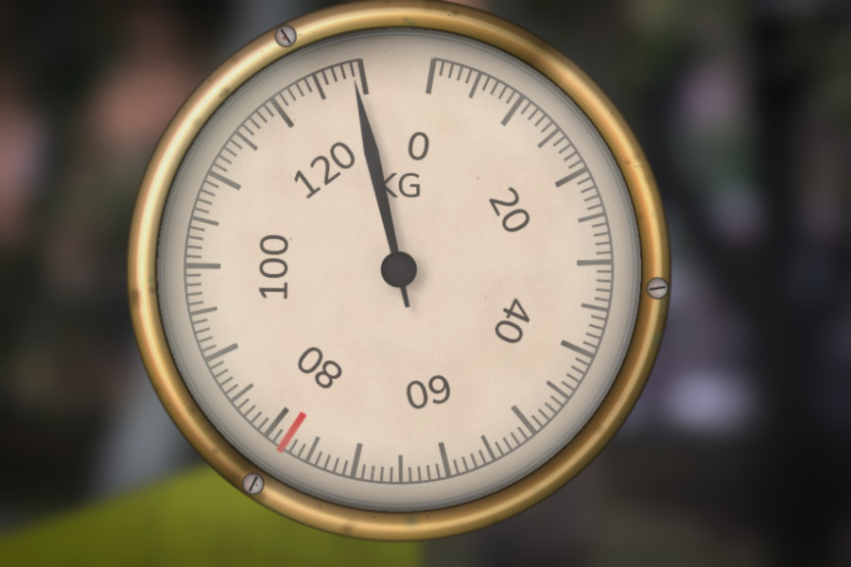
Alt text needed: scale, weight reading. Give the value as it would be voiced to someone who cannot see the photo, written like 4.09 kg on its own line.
129 kg
